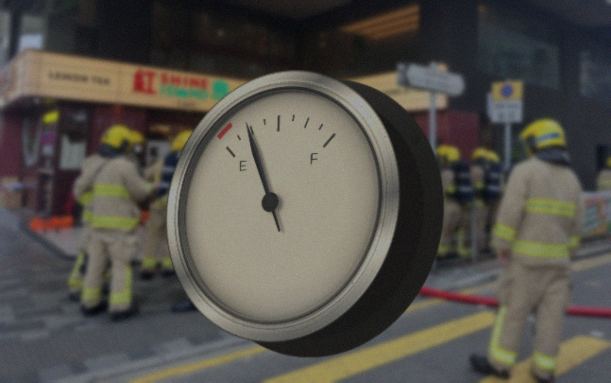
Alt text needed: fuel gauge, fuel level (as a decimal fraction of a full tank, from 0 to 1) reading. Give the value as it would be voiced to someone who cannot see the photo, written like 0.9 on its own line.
0.25
